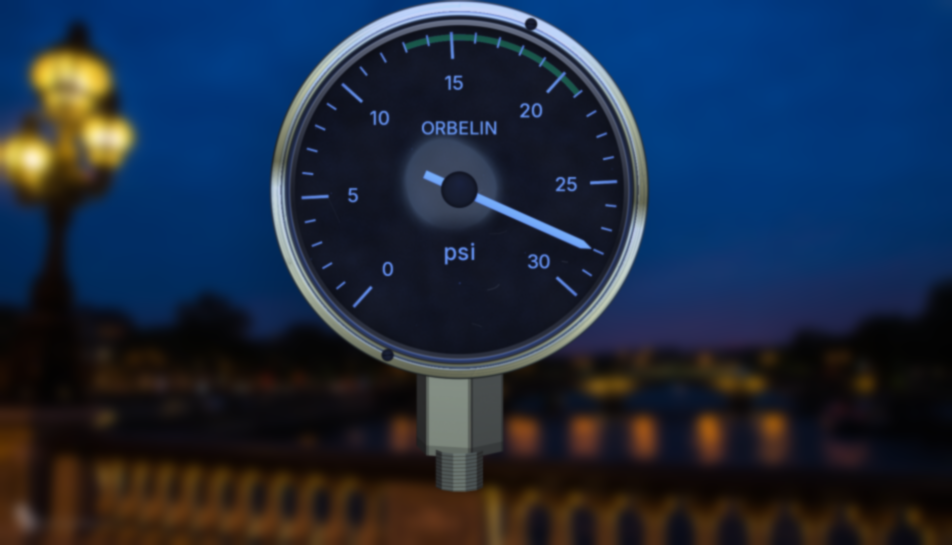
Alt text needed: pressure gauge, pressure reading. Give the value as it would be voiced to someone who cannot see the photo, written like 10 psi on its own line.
28 psi
